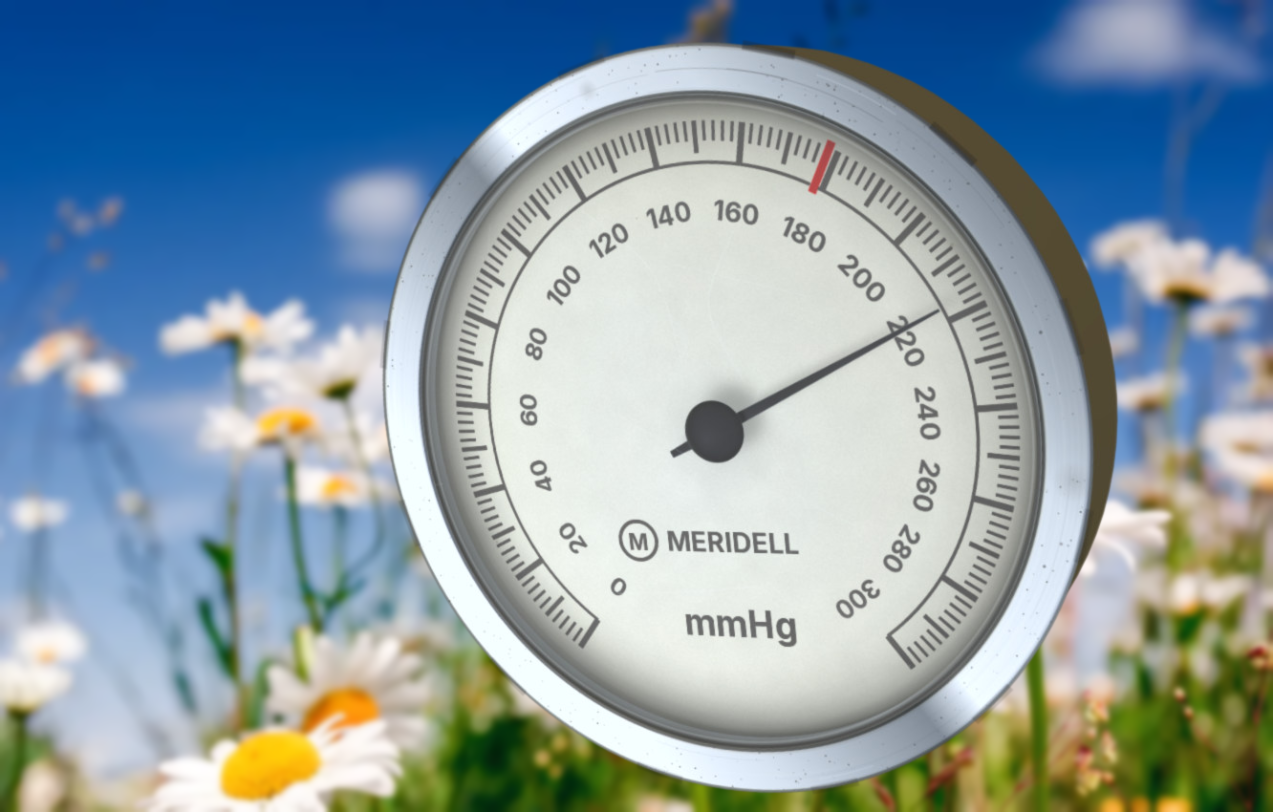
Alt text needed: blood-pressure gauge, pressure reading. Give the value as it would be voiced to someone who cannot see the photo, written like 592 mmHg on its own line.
217 mmHg
